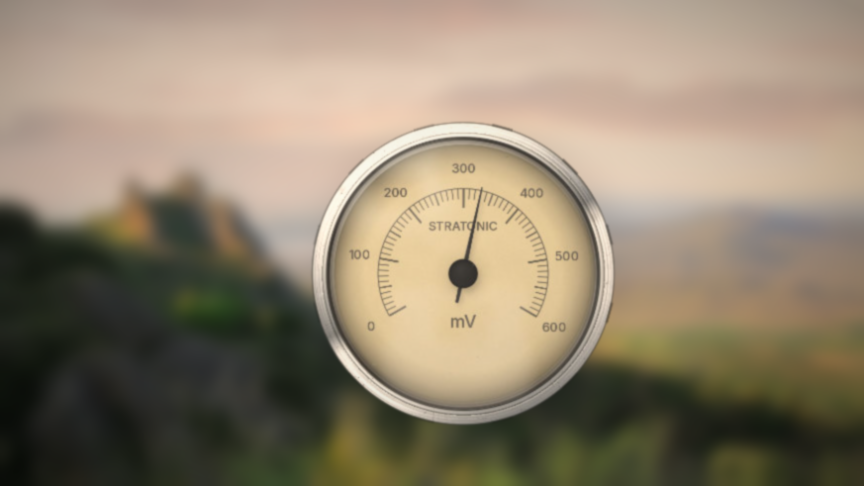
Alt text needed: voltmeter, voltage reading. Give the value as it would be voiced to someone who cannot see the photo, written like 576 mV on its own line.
330 mV
